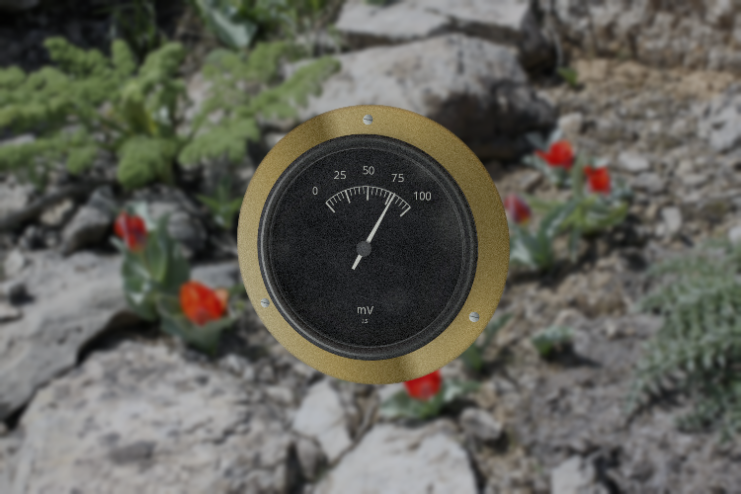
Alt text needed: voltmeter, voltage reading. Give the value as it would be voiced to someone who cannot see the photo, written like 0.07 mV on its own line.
80 mV
